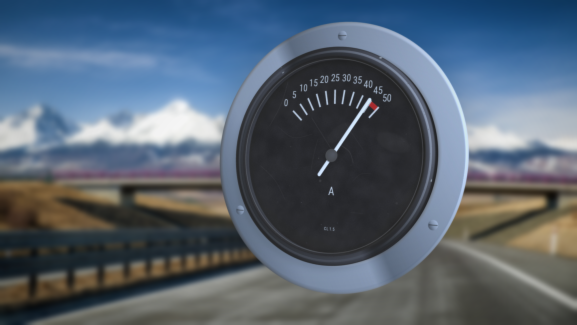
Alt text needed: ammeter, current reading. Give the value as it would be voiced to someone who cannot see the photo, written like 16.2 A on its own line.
45 A
